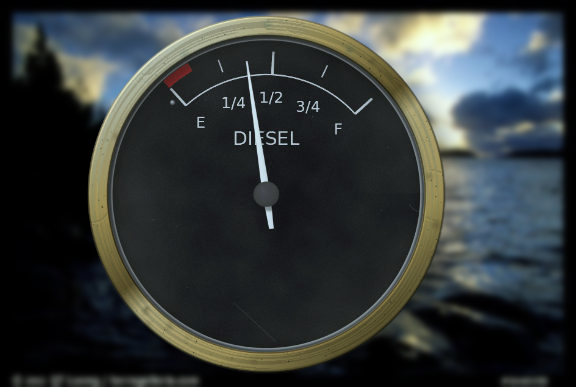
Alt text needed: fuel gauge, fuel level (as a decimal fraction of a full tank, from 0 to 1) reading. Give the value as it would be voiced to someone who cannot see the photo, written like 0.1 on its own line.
0.375
